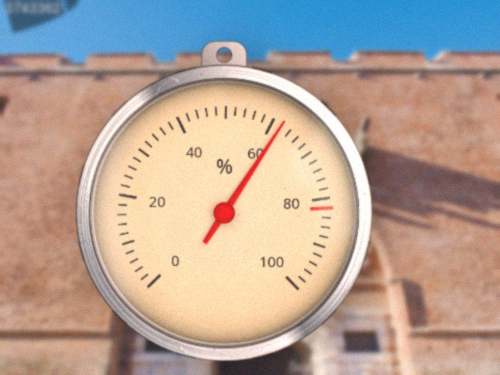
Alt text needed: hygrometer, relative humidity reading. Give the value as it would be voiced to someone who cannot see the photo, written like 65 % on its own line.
62 %
